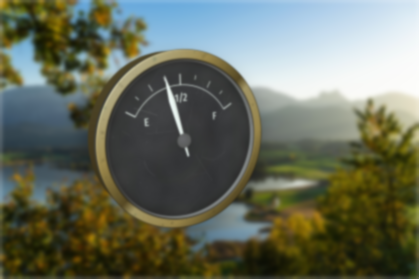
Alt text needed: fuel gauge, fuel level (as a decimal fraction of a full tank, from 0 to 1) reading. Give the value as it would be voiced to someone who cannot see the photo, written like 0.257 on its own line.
0.375
